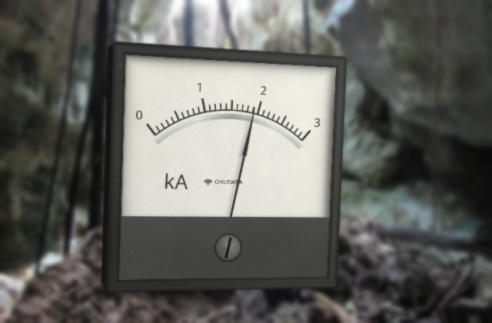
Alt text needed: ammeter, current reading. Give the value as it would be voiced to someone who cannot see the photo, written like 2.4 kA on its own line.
1.9 kA
